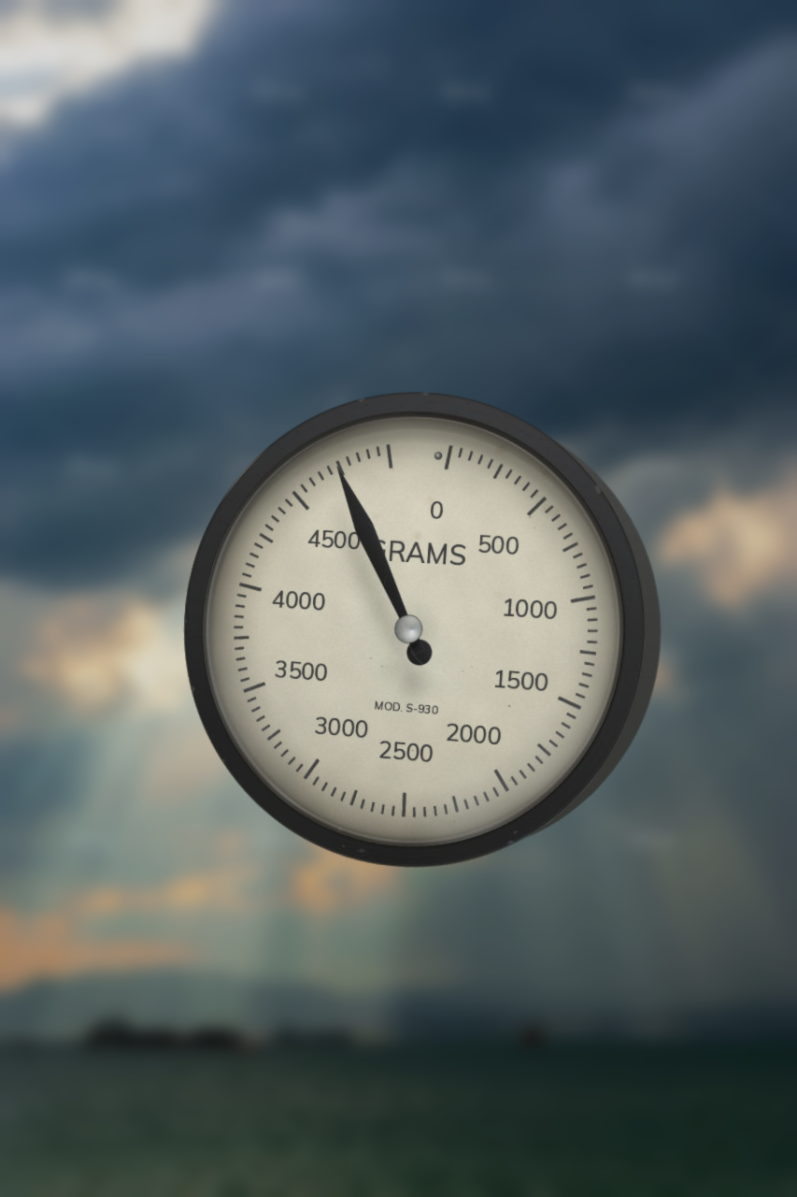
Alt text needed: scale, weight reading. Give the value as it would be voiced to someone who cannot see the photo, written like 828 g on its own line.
4750 g
